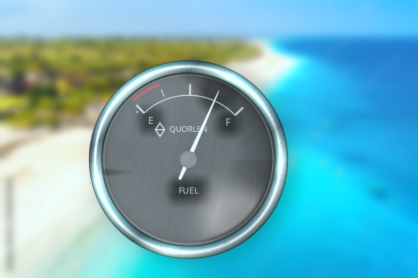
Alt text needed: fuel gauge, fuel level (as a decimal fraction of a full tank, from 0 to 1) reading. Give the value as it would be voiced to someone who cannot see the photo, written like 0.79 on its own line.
0.75
